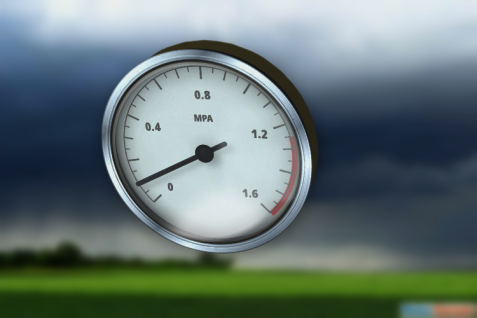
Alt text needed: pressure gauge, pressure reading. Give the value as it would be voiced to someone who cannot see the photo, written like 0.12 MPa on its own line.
0.1 MPa
